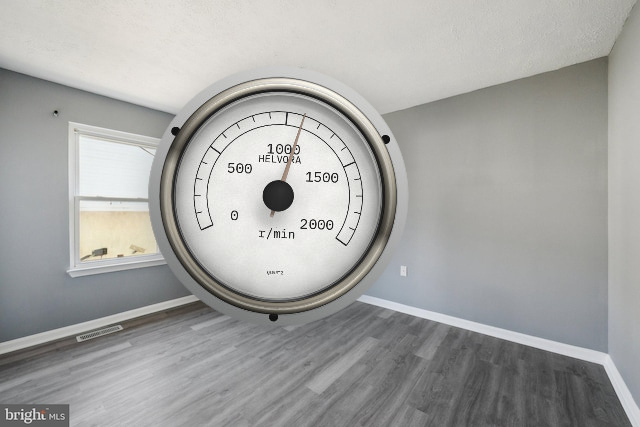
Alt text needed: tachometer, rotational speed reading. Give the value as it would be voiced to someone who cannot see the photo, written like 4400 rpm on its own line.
1100 rpm
